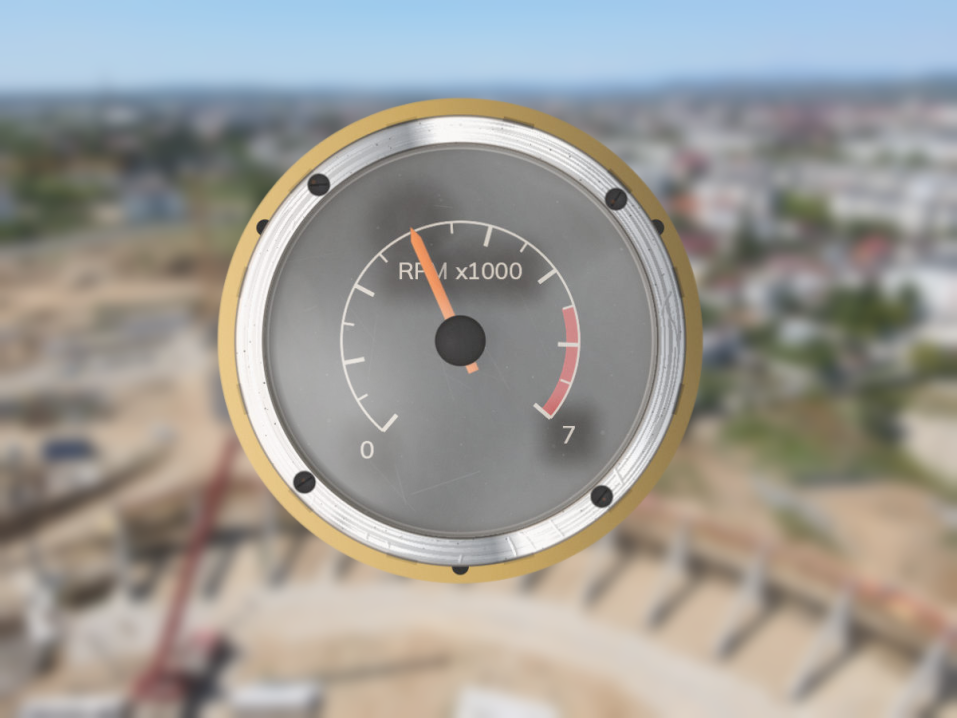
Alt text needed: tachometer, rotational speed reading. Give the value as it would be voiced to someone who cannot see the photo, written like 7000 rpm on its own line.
3000 rpm
